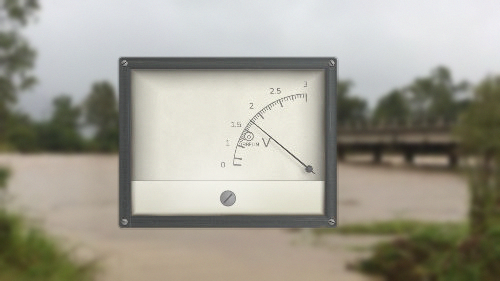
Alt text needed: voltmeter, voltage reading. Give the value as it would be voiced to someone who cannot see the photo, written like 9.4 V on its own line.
1.75 V
